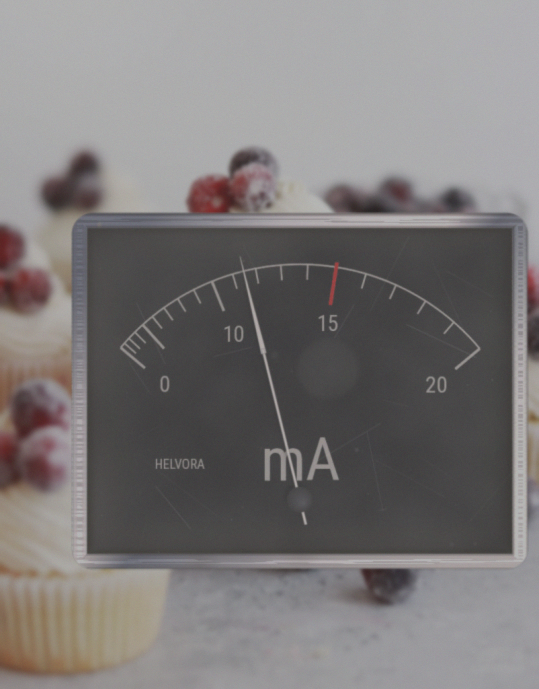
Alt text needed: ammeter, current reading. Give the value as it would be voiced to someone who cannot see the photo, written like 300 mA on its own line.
11.5 mA
